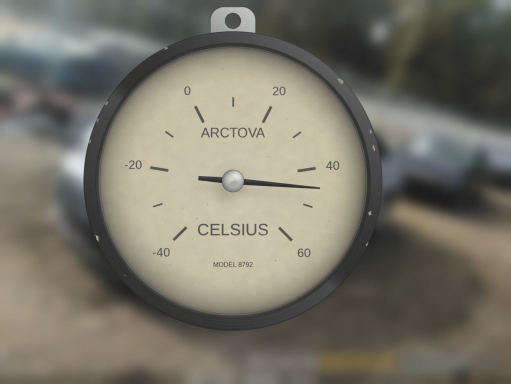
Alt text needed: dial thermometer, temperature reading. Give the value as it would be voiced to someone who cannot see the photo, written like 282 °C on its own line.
45 °C
